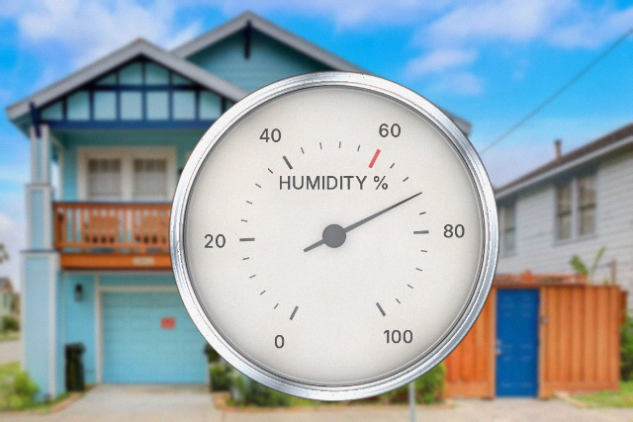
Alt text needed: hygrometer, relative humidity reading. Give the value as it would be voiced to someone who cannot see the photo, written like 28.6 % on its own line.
72 %
